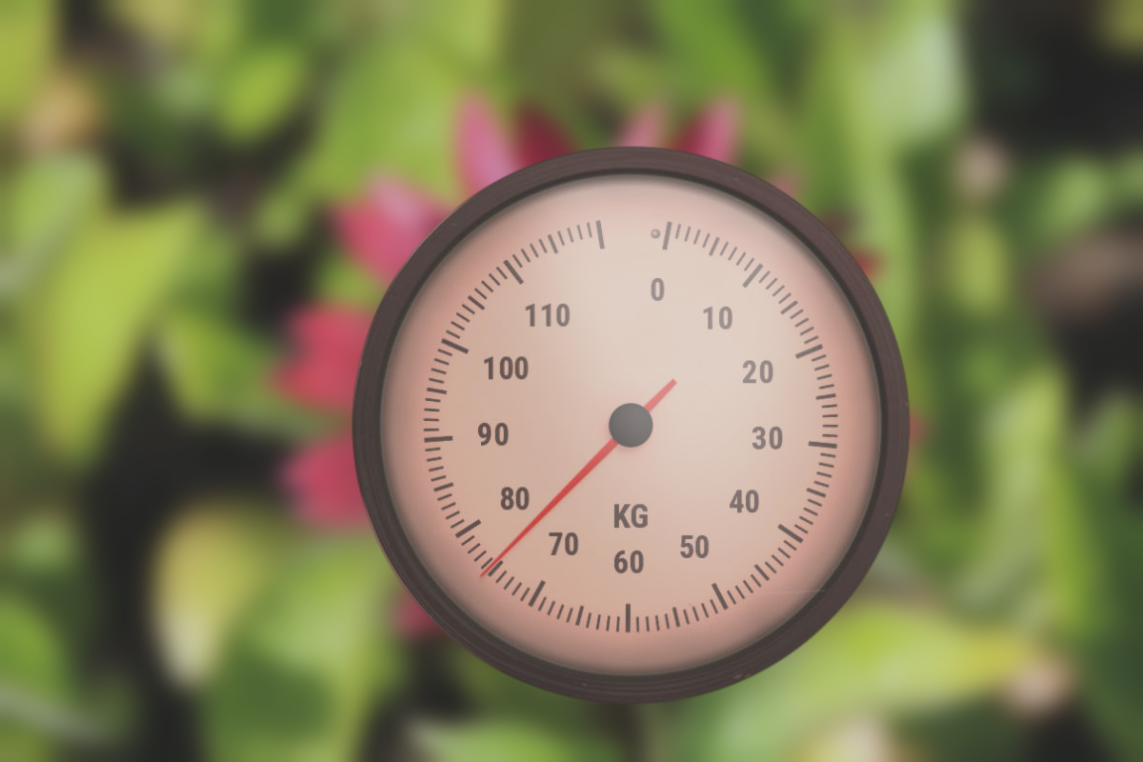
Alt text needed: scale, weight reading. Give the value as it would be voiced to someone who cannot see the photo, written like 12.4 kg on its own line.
75.5 kg
